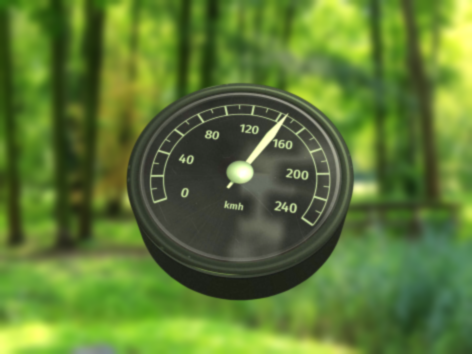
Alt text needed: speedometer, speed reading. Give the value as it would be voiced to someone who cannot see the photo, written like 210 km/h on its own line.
145 km/h
